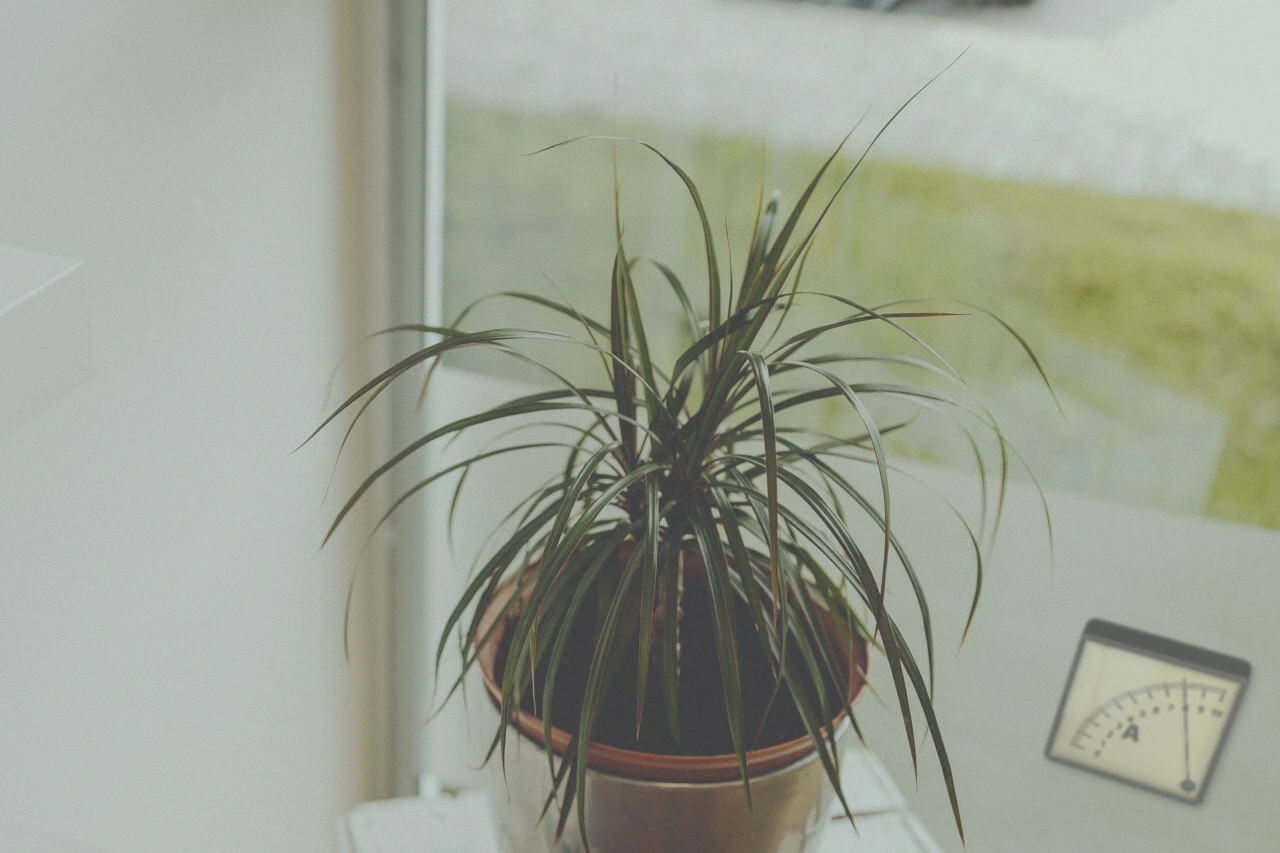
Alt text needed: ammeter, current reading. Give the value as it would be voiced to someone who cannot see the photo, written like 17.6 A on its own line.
8 A
